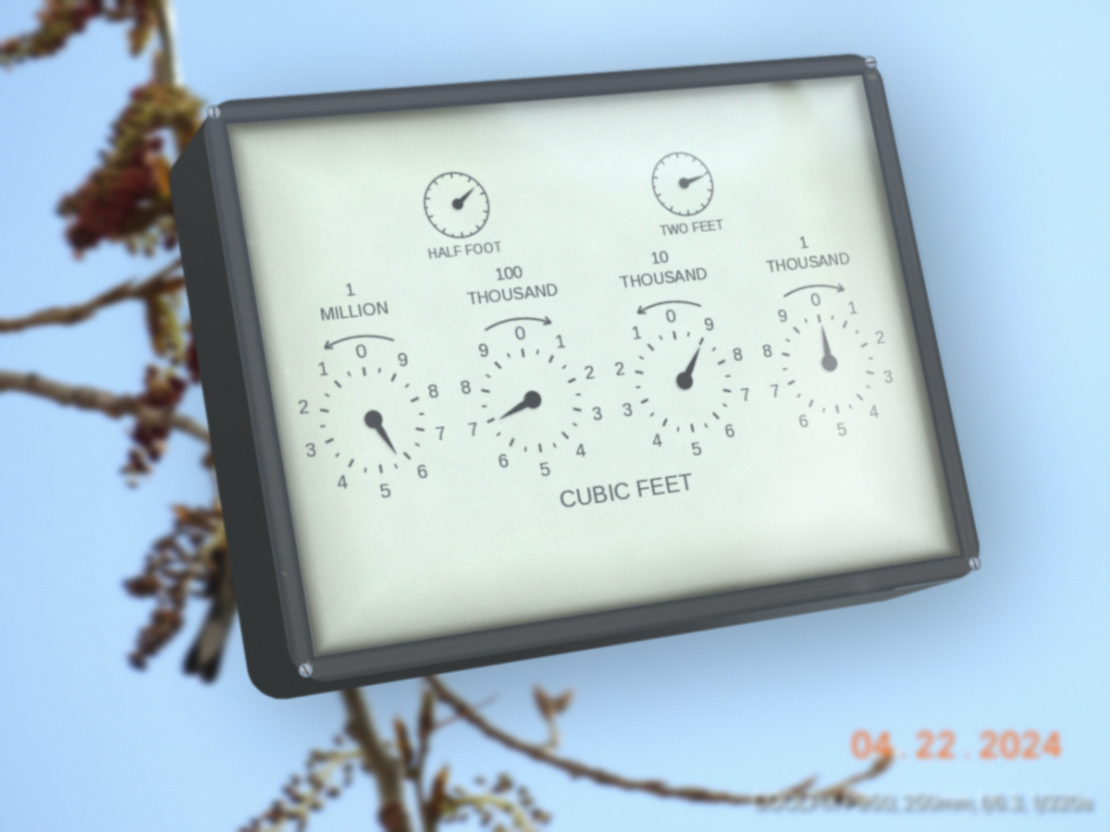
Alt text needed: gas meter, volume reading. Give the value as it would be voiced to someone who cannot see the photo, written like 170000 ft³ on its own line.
569000 ft³
